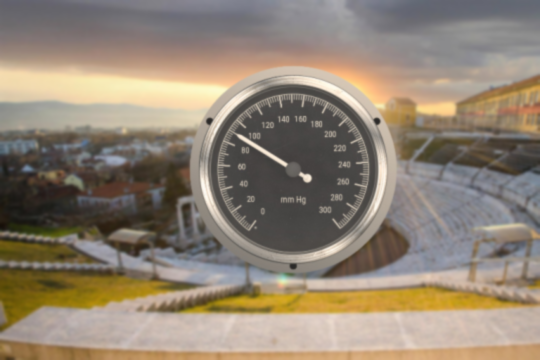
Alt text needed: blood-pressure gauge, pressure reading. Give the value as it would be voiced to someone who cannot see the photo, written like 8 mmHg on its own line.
90 mmHg
